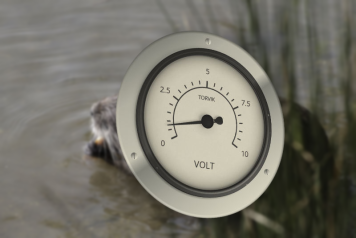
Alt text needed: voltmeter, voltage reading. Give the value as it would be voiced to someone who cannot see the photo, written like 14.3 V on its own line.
0.75 V
